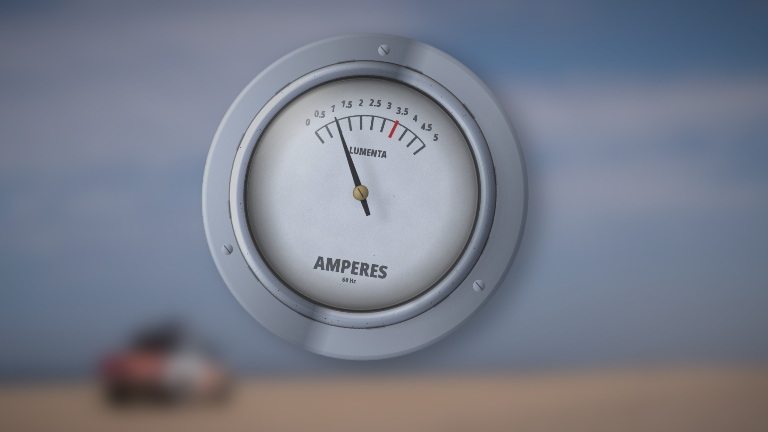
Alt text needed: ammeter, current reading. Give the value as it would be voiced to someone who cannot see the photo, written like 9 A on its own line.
1 A
